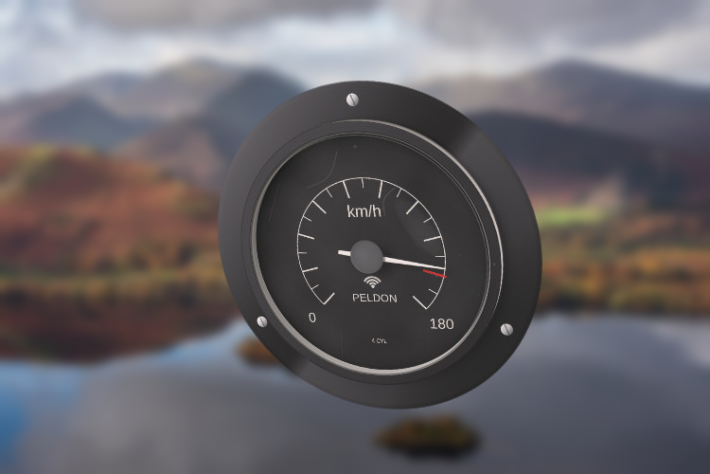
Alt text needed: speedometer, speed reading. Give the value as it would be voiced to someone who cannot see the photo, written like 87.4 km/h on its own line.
155 km/h
